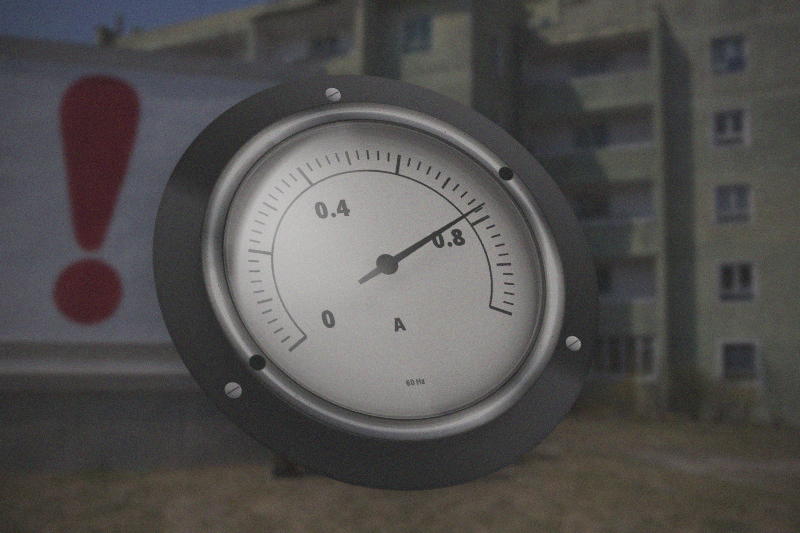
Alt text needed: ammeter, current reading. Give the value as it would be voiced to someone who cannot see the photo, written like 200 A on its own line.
0.78 A
